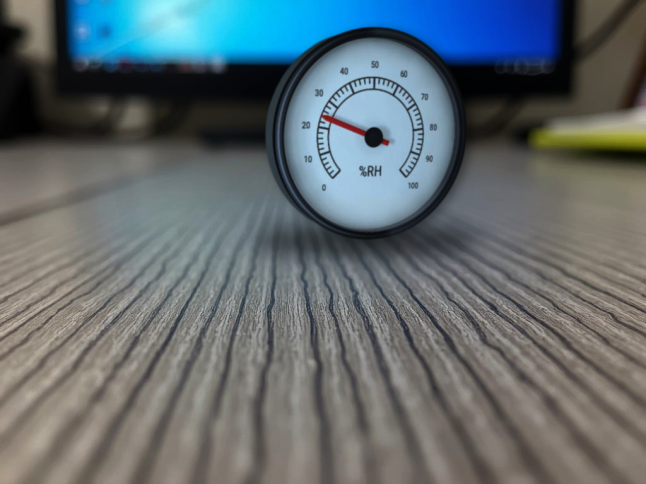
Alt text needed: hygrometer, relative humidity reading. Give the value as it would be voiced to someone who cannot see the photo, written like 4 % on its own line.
24 %
